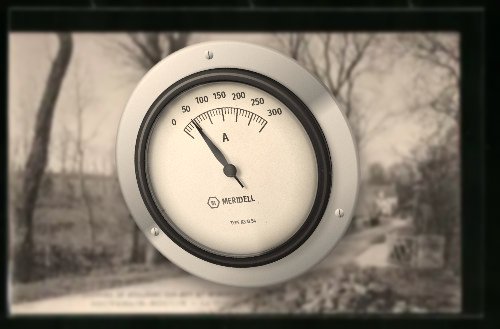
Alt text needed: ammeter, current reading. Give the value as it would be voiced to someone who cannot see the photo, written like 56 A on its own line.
50 A
